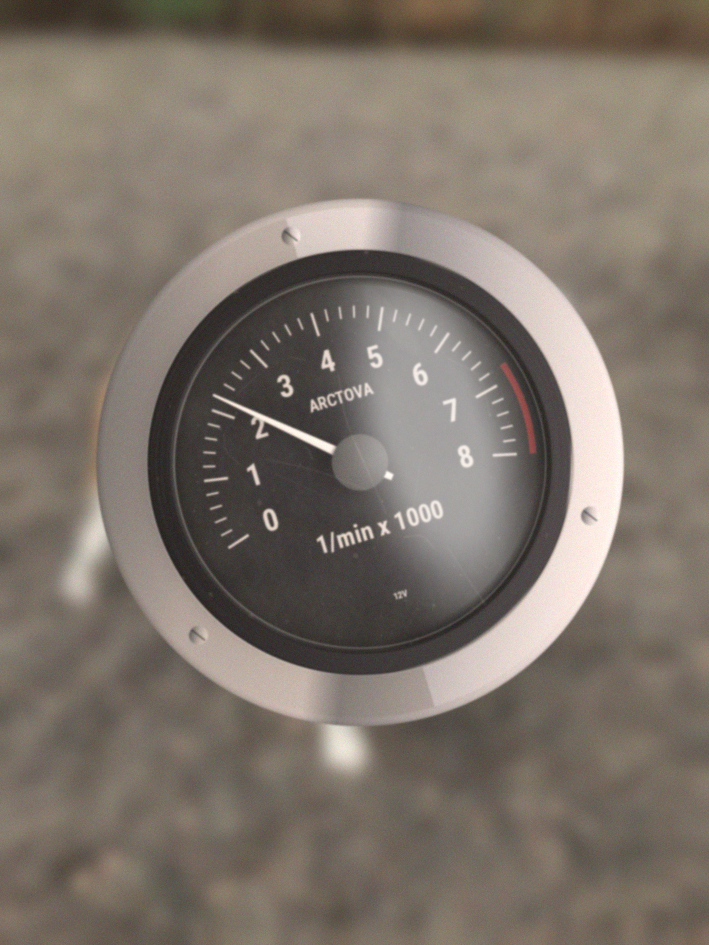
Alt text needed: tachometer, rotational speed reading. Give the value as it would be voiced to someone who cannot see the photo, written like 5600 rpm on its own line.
2200 rpm
